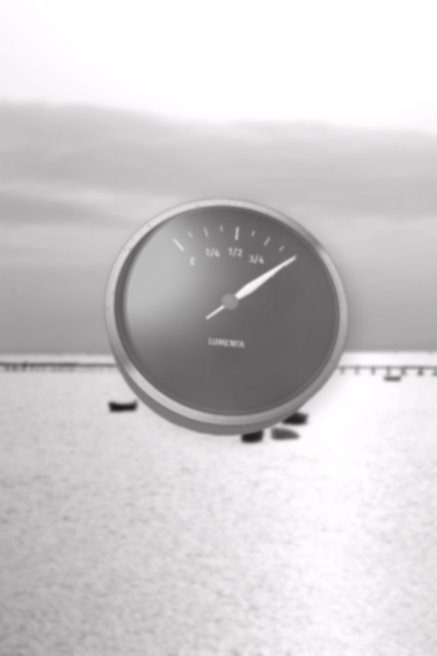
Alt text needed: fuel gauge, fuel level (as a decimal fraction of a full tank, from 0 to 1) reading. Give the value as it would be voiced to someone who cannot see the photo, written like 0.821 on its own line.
1
